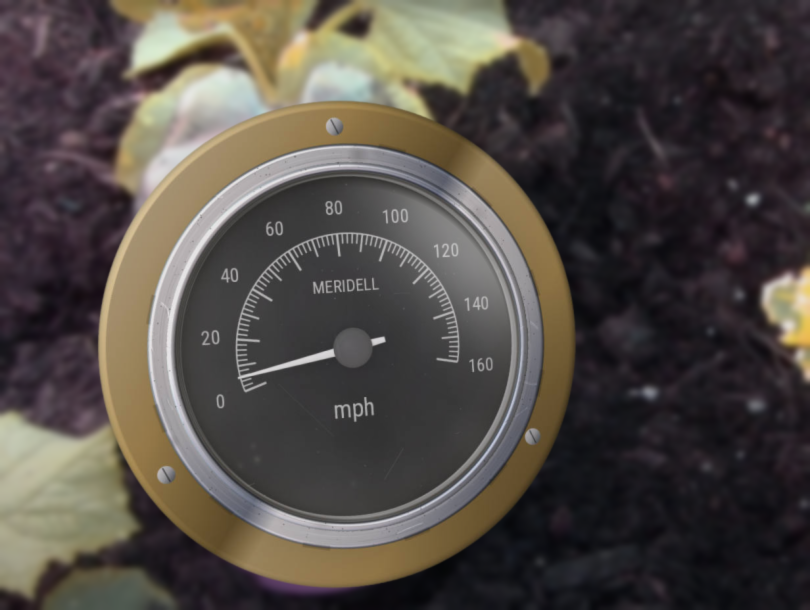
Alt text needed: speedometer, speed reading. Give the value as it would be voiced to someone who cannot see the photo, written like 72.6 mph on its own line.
6 mph
